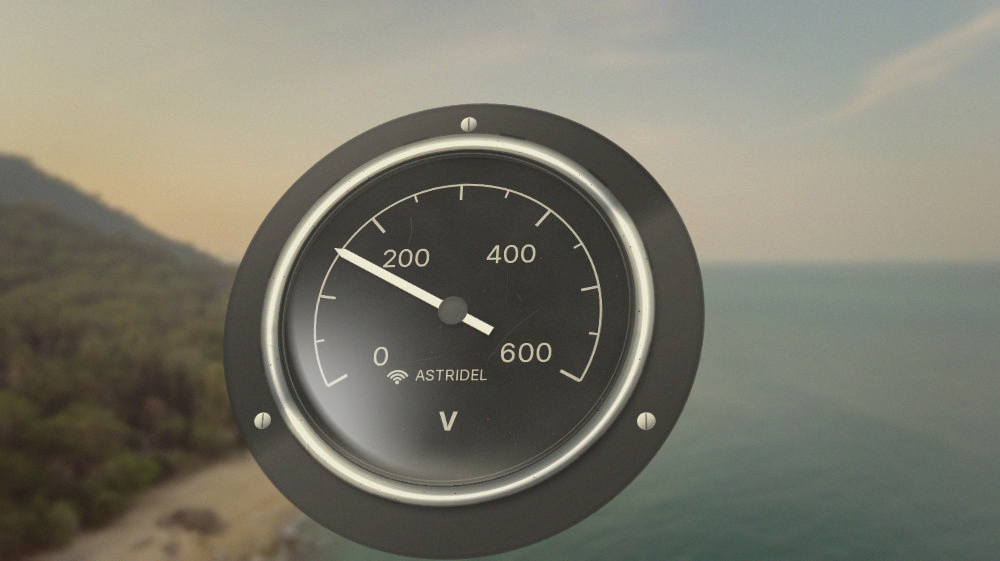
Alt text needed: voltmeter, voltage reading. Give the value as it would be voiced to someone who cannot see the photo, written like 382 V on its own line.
150 V
